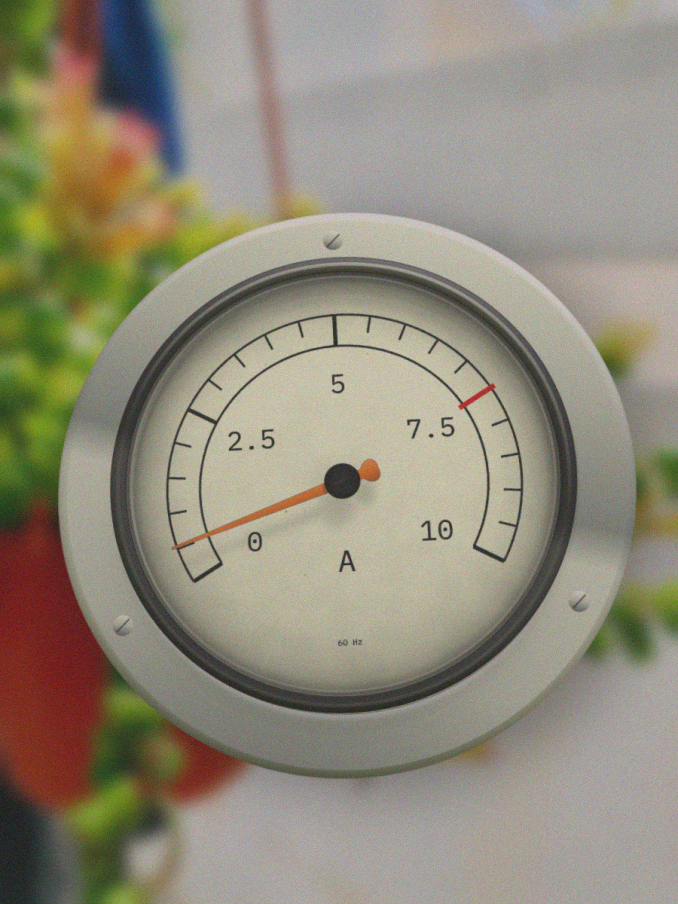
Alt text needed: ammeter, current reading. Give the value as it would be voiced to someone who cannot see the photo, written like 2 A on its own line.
0.5 A
